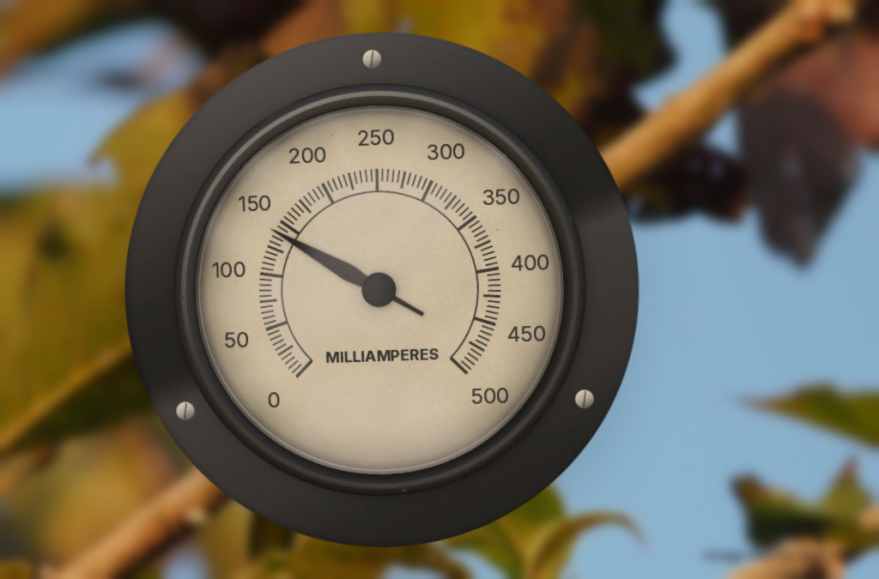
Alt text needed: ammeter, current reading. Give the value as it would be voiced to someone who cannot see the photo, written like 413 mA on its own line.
140 mA
